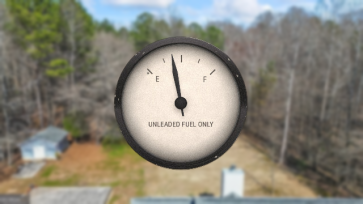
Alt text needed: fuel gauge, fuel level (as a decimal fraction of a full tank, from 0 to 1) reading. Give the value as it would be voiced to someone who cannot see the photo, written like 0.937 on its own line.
0.375
